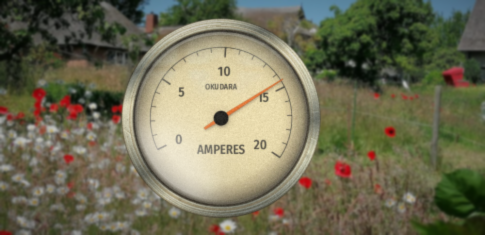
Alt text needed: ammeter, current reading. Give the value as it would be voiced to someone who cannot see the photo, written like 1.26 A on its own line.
14.5 A
